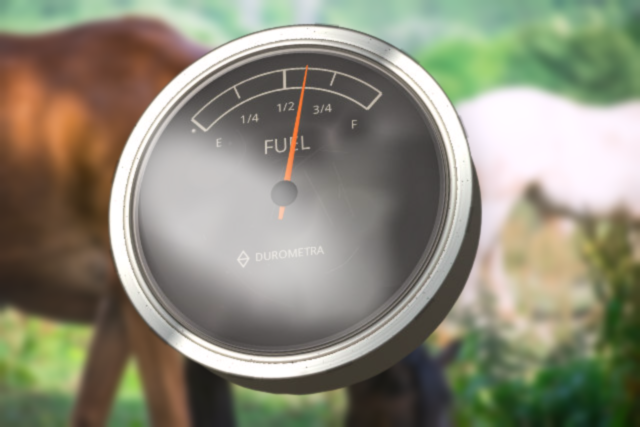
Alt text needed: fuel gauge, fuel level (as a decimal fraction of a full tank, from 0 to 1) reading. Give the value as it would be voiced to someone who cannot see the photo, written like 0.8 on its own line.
0.625
